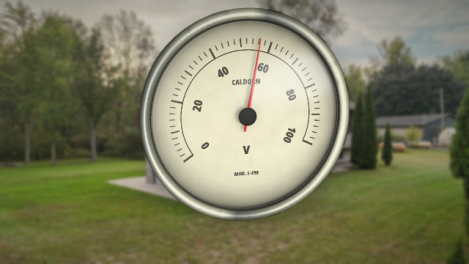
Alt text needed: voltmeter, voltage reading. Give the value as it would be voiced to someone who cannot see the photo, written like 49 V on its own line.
56 V
